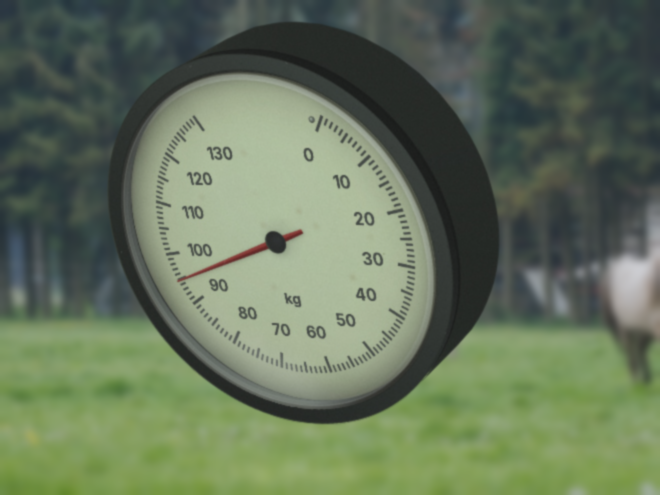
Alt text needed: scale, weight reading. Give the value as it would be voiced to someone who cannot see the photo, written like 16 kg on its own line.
95 kg
